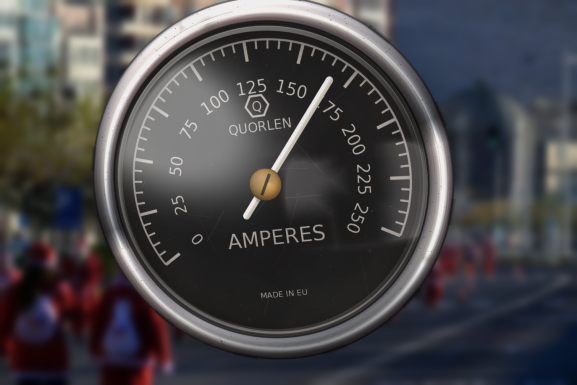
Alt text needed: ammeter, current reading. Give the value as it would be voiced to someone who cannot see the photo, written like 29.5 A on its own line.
167.5 A
